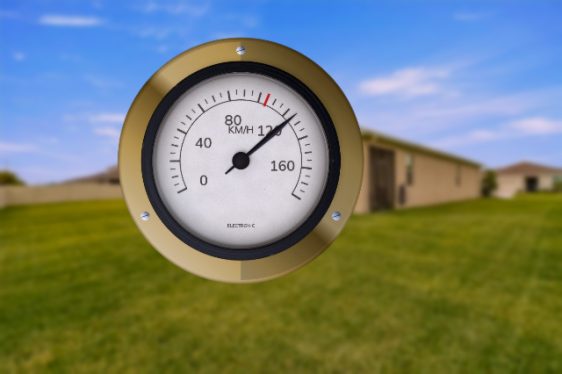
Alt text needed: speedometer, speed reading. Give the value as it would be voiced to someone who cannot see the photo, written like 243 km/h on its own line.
125 km/h
